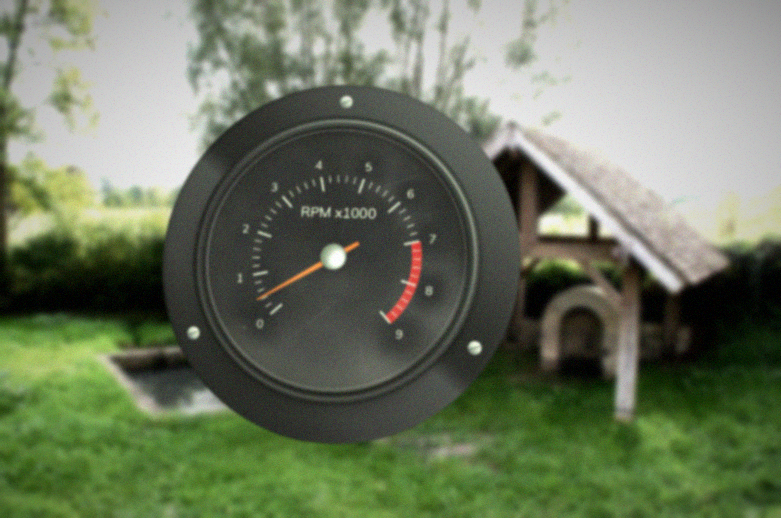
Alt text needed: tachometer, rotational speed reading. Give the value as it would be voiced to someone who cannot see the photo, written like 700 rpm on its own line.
400 rpm
